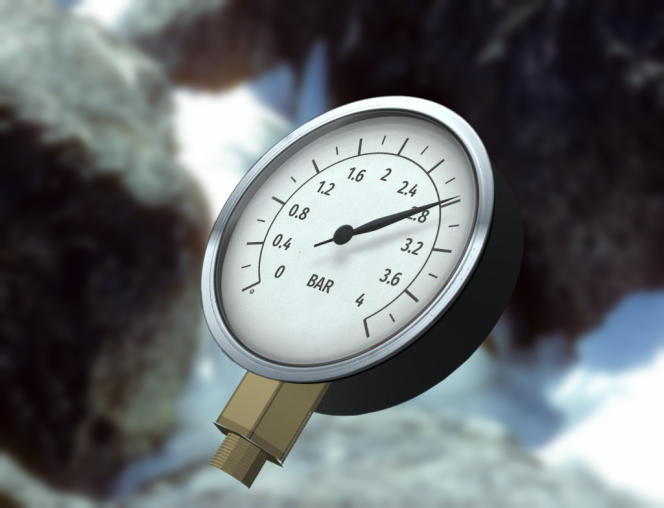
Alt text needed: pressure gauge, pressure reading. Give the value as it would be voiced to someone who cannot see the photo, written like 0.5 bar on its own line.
2.8 bar
